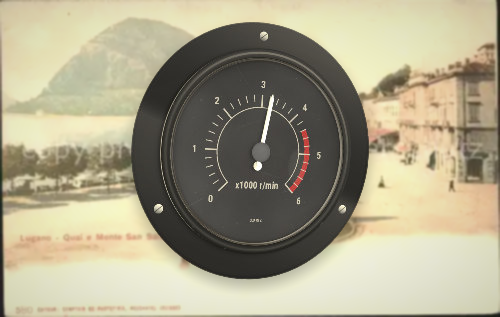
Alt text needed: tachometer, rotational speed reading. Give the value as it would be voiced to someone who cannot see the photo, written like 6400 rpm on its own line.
3200 rpm
